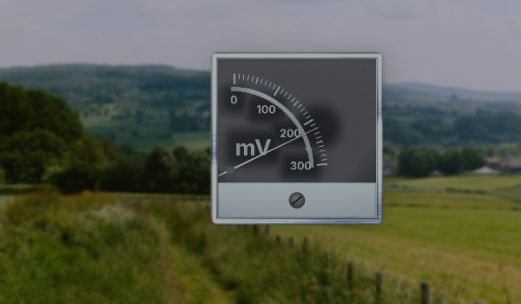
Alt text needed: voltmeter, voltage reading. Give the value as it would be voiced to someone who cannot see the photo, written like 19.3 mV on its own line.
220 mV
